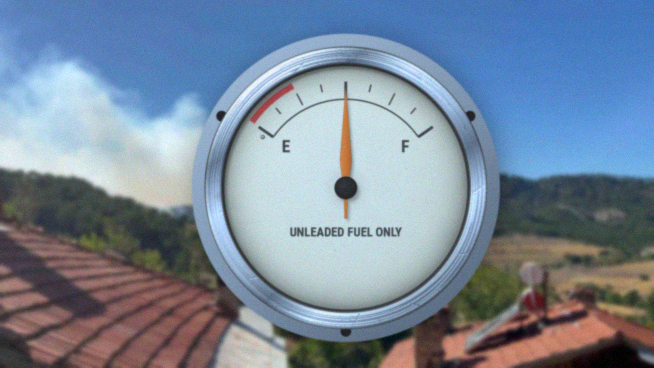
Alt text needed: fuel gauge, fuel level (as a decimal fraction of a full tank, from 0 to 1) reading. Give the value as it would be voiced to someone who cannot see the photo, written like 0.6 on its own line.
0.5
